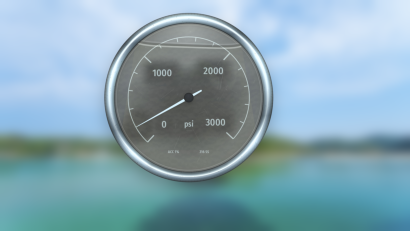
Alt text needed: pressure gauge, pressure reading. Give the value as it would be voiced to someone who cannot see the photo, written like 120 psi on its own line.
200 psi
